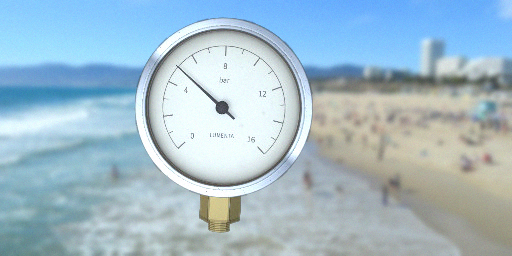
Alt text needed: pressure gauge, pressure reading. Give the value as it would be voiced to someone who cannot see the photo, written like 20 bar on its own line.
5 bar
